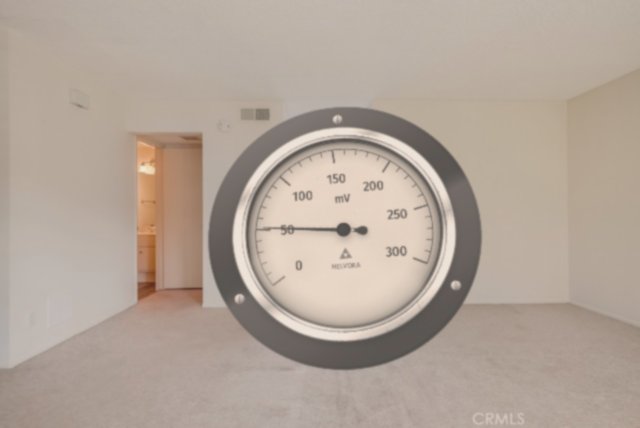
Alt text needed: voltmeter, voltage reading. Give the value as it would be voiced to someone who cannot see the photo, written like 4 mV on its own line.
50 mV
